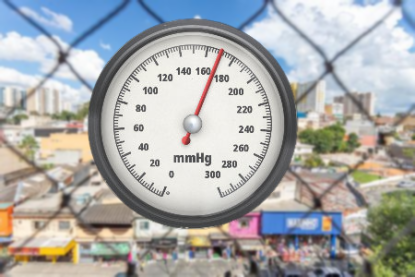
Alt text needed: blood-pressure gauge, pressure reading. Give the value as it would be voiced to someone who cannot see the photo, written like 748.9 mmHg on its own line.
170 mmHg
